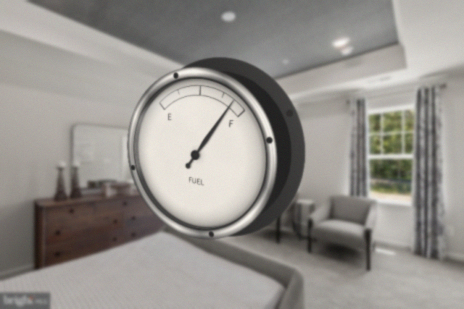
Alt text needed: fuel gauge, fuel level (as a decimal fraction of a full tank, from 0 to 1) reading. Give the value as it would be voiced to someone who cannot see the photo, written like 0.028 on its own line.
0.875
